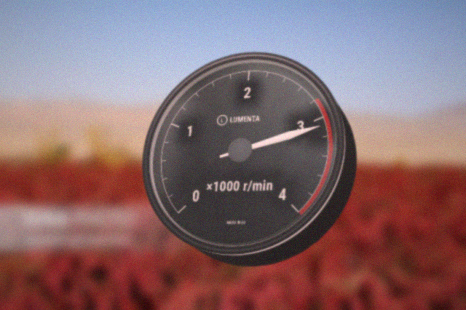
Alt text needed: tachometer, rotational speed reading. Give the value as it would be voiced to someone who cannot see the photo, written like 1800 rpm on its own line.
3100 rpm
